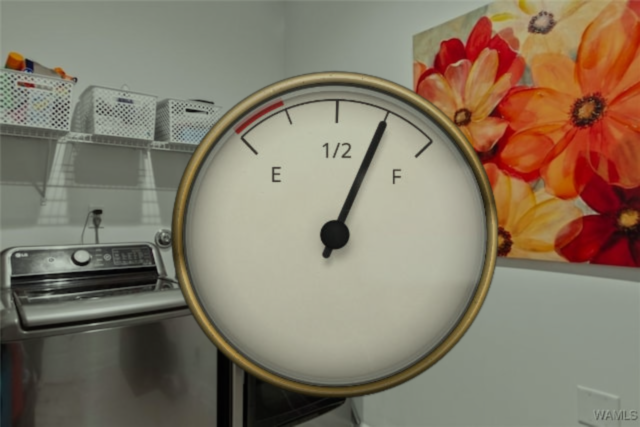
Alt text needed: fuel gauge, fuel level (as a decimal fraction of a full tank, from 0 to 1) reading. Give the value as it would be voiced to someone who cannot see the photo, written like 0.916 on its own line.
0.75
